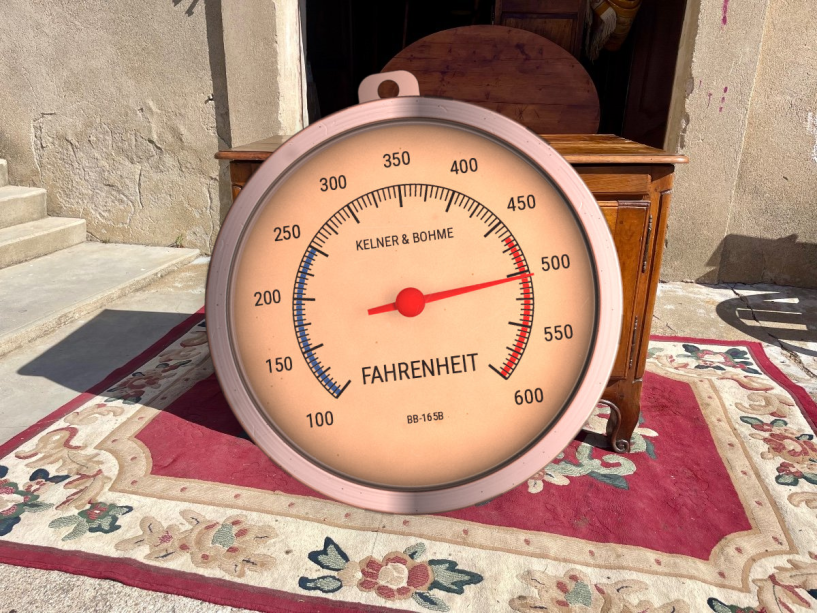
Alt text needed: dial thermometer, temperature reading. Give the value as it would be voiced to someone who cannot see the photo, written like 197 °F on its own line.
505 °F
